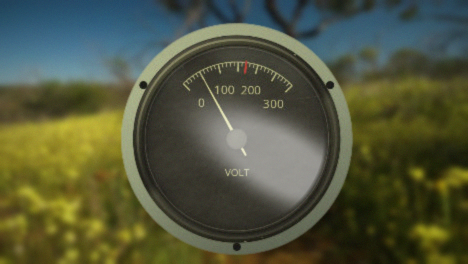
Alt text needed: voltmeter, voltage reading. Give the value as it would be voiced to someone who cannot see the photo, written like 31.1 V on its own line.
50 V
